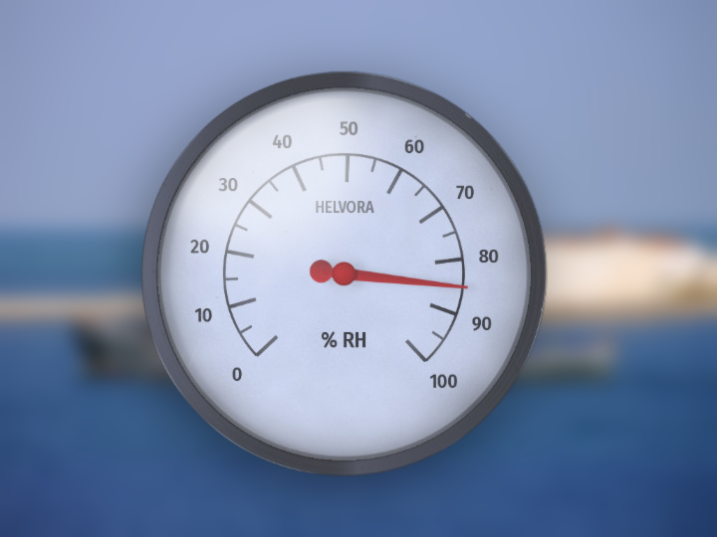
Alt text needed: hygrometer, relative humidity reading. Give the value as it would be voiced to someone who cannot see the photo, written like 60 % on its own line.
85 %
